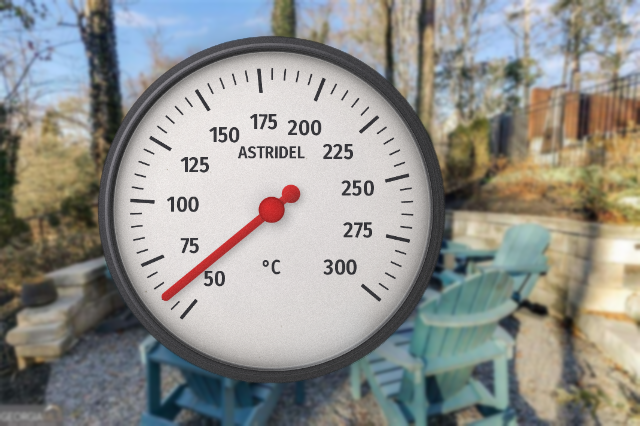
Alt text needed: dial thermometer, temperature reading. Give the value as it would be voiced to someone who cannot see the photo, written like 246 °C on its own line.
60 °C
